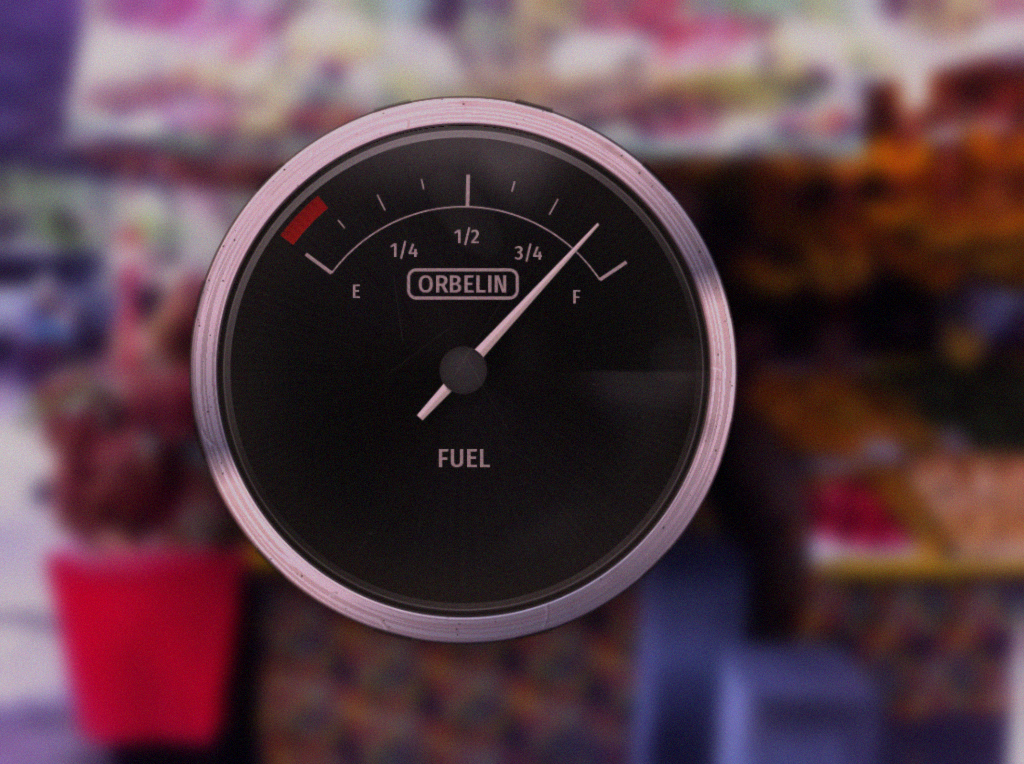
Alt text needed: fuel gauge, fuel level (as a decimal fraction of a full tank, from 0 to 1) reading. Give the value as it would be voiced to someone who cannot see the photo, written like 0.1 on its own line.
0.875
